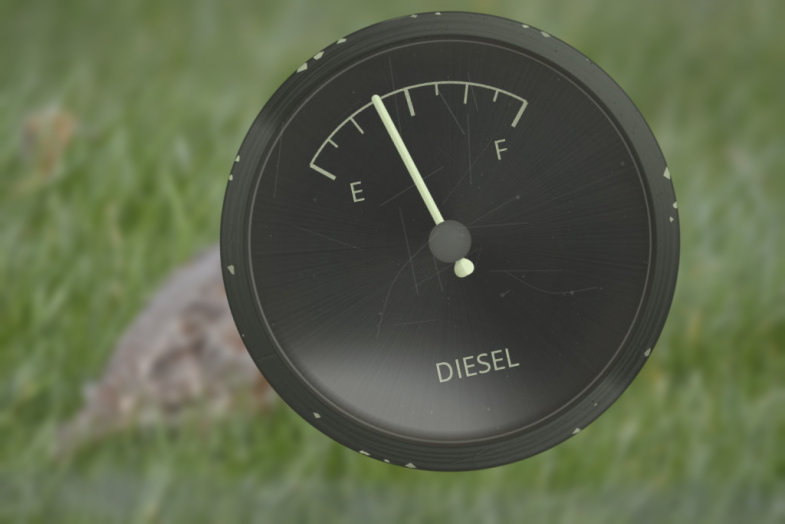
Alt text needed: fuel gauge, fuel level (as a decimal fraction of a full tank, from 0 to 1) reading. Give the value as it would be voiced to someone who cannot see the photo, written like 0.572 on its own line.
0.375
